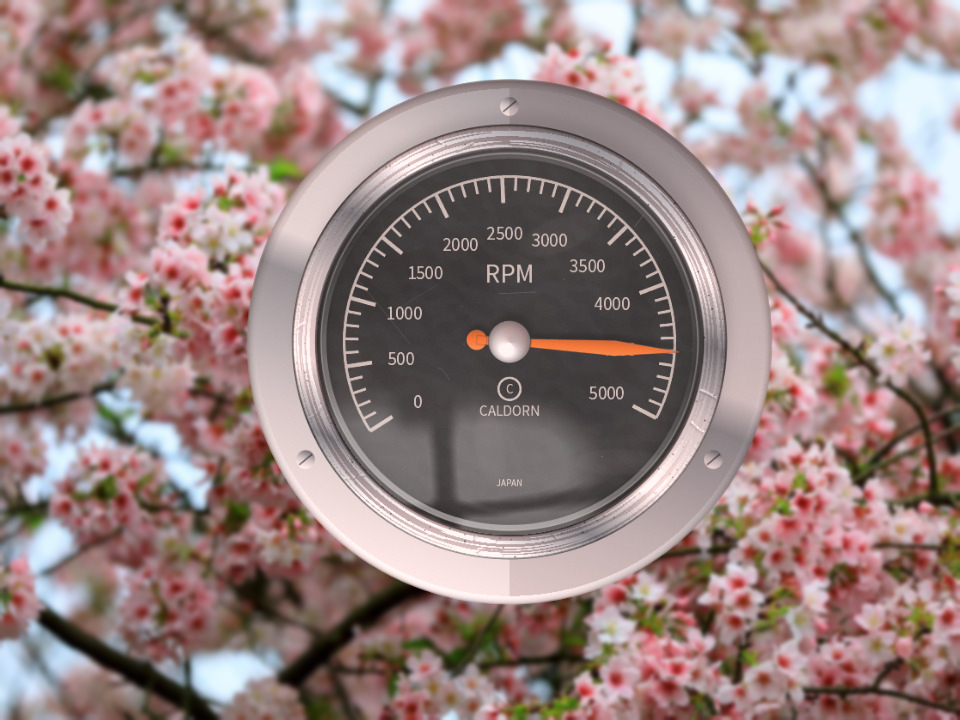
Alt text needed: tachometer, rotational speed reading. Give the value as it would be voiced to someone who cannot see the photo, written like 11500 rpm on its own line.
4500 rpm
